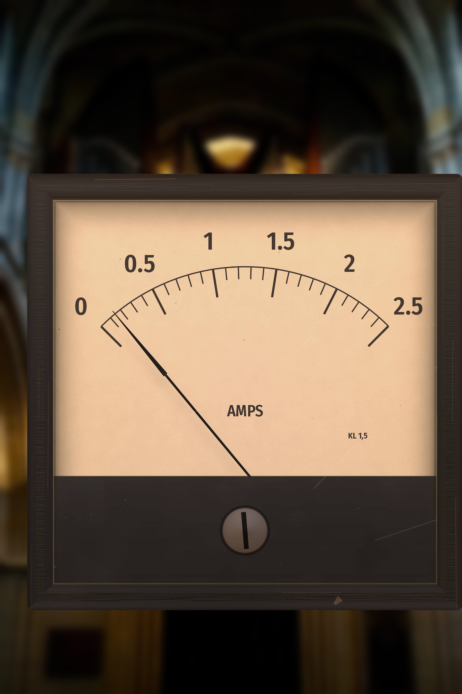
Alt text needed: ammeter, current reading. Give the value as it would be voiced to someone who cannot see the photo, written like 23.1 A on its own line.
0.15 A
